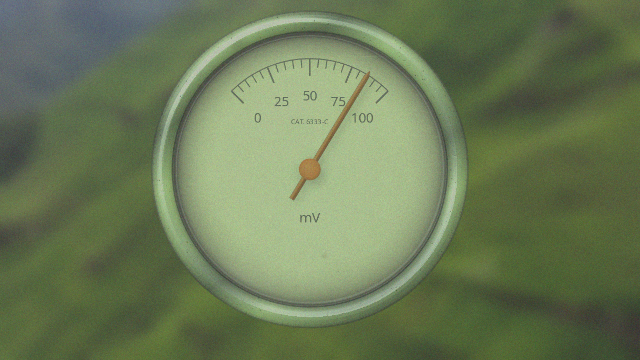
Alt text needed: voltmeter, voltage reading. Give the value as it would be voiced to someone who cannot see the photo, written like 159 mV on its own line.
85 mV
